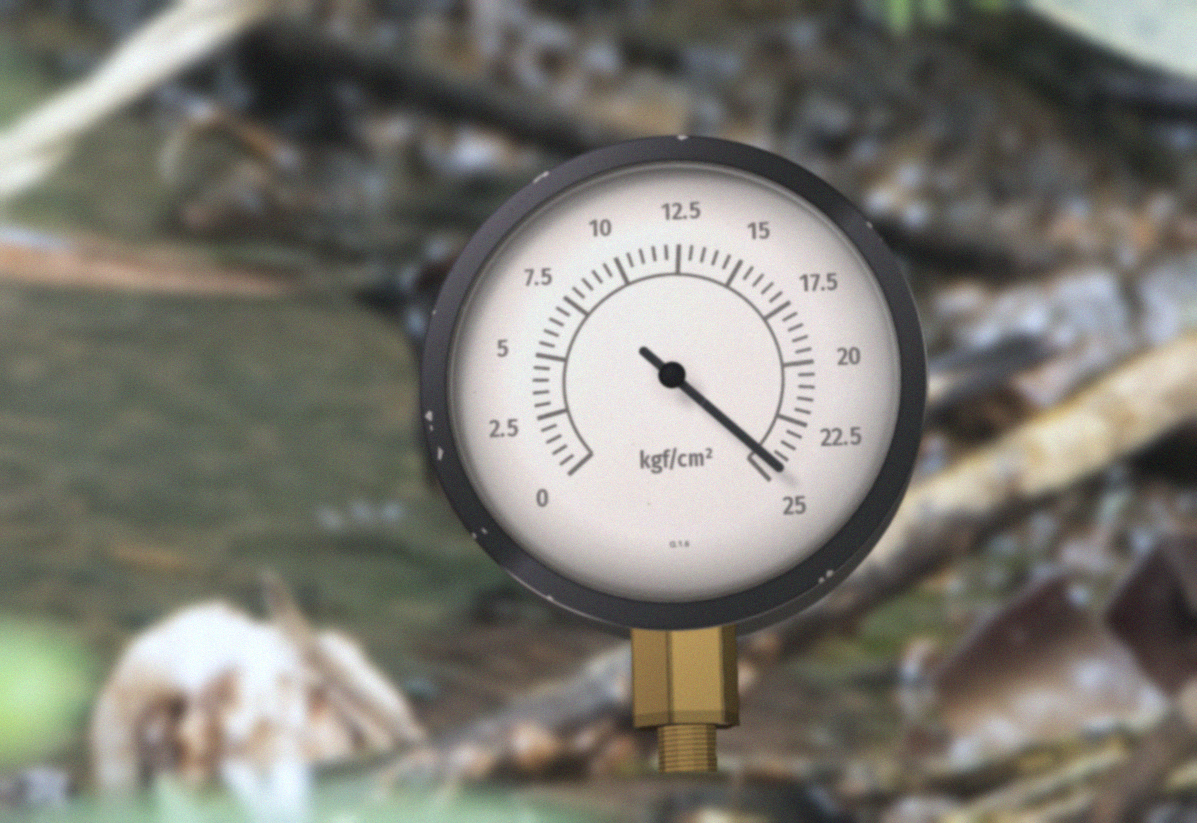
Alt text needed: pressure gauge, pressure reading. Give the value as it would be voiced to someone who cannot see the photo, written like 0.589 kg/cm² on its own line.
24.5 kg/cm²
